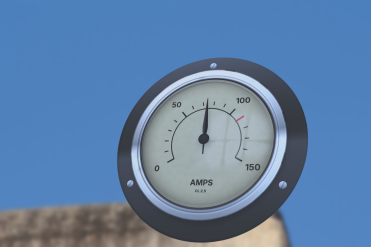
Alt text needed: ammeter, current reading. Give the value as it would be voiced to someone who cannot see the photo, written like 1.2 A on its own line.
75 A
